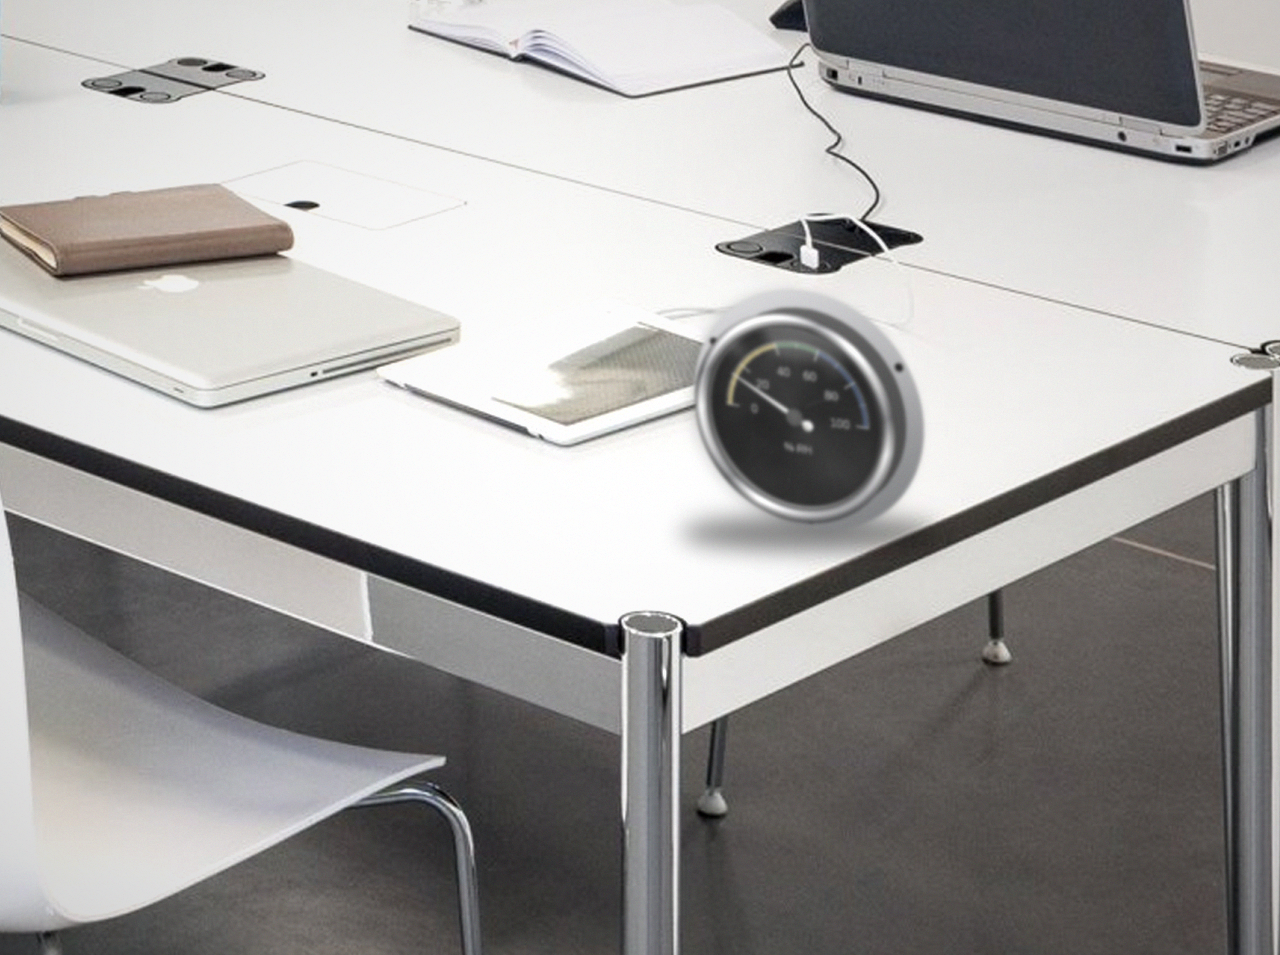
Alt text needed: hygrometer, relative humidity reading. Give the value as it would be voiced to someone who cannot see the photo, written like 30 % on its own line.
15 %
